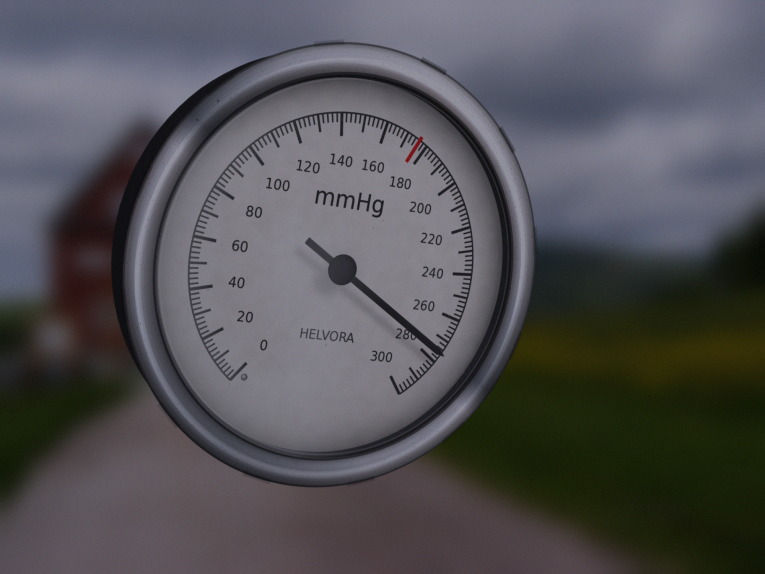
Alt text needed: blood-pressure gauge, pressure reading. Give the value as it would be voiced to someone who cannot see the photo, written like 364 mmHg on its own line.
276 mmHg
